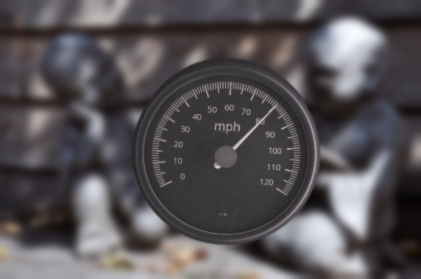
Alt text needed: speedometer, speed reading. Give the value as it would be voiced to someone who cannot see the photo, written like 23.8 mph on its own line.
80 mph
